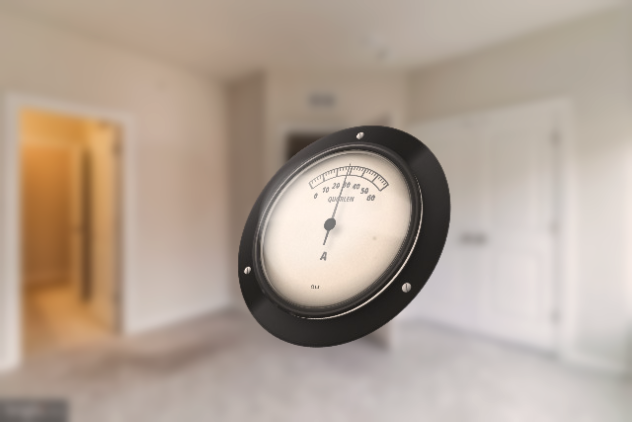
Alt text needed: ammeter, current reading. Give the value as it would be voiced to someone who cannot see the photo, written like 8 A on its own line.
30 A
